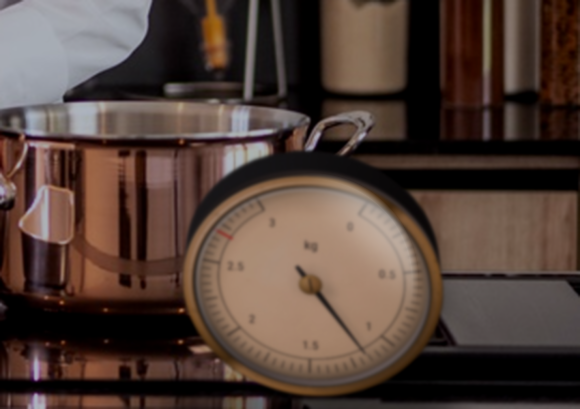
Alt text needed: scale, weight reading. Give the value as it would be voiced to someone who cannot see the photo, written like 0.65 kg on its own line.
1.15 kg
